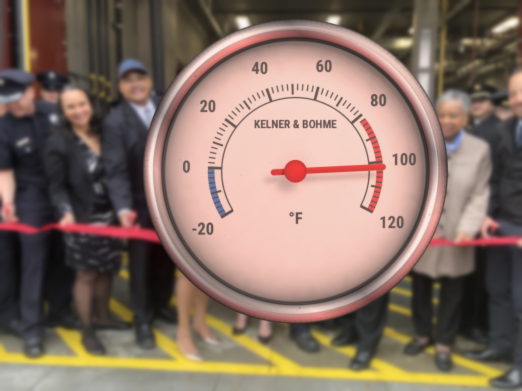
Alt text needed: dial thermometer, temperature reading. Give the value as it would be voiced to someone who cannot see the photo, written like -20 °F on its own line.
102 °F
